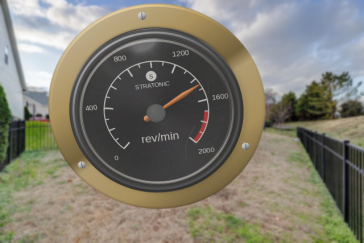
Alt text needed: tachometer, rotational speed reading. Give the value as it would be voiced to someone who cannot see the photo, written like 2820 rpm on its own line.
1450 rpm
